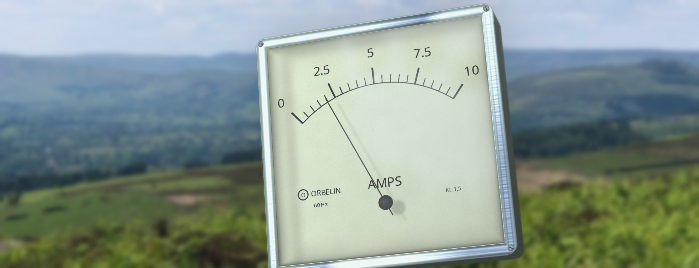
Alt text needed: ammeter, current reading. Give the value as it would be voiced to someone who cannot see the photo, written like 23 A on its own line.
2 A
